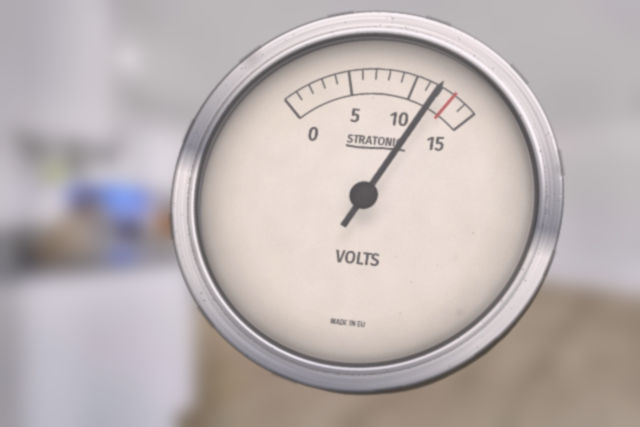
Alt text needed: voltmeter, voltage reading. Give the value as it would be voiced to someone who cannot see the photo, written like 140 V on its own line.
12 V
